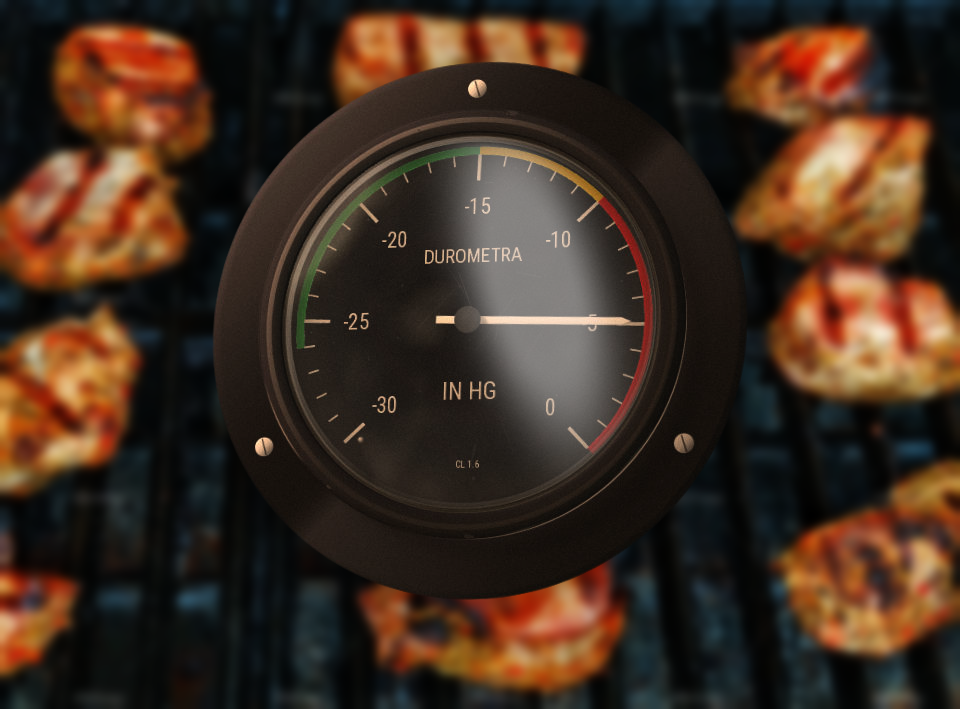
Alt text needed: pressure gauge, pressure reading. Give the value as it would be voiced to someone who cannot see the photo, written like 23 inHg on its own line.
-5 inHg
